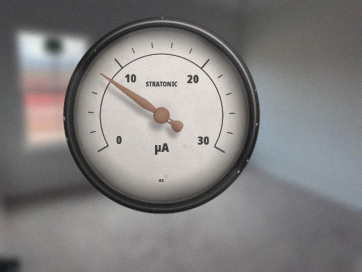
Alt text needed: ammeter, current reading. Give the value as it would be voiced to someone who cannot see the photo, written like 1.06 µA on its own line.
8 µA
